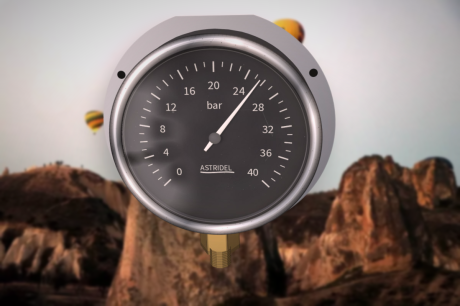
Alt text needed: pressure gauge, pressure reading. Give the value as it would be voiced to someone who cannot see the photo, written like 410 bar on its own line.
25.5 bar
